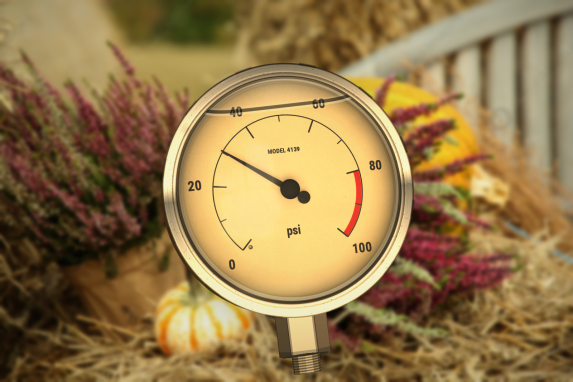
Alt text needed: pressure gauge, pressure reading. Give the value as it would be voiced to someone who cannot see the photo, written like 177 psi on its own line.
30 psi
